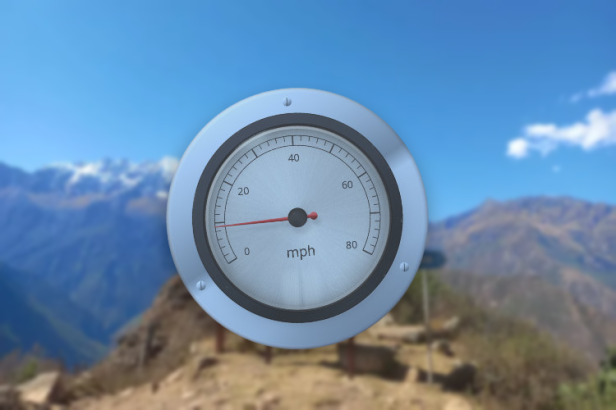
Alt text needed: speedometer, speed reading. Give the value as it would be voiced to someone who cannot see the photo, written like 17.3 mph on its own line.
9 mph
